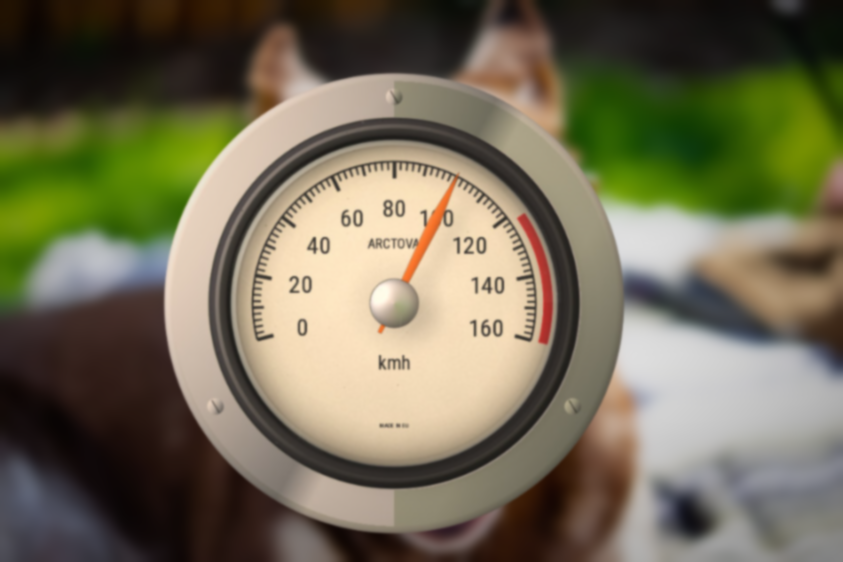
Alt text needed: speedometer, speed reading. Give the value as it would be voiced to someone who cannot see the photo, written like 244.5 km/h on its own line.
100 km/h
